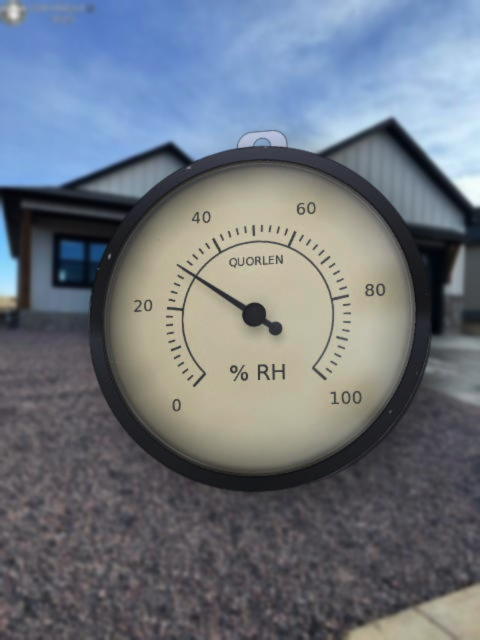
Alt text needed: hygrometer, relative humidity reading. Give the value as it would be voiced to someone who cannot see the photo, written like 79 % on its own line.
30 %
